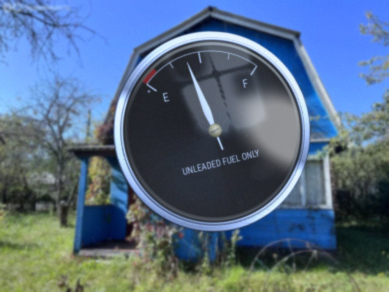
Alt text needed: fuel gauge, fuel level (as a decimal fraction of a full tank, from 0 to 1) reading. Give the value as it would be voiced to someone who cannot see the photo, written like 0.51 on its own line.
0.375
